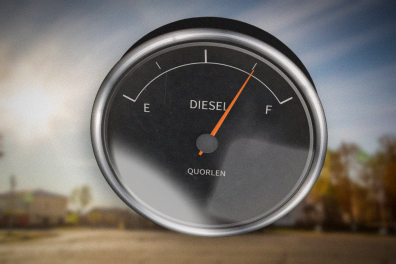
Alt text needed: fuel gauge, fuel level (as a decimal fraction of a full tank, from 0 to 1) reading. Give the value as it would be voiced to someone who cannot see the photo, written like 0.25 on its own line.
0.75
